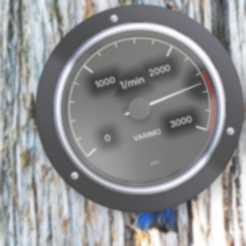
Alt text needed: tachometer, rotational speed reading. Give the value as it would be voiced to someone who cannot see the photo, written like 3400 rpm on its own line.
2500 rpm
